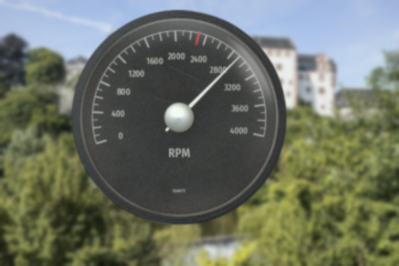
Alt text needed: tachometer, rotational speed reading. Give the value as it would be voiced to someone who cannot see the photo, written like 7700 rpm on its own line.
2900 rpm
